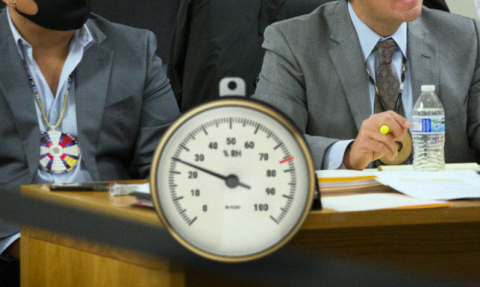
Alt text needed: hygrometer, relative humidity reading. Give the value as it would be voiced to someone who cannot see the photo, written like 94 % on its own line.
25 %
